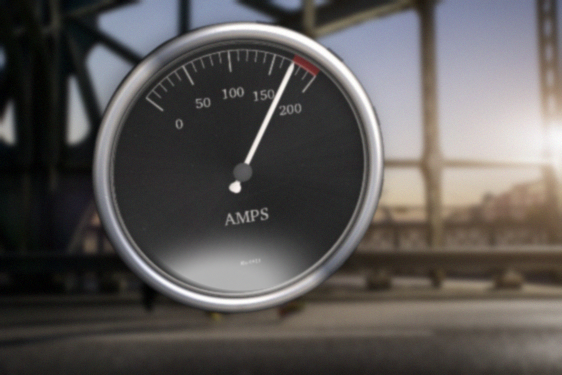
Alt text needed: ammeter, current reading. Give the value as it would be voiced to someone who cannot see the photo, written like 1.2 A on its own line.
170 A
